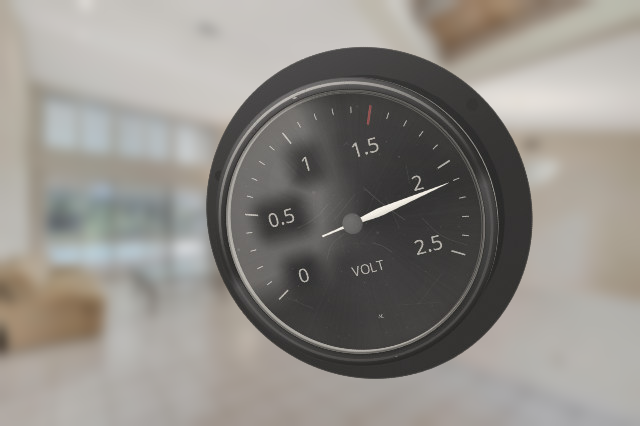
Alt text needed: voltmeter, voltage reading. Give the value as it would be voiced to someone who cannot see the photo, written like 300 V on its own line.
2.1 V
